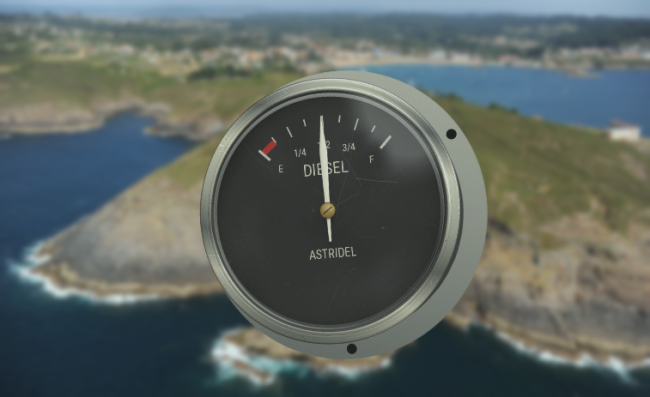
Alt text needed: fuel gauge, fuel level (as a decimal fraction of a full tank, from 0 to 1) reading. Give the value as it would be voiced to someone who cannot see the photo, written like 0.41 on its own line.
0.5
